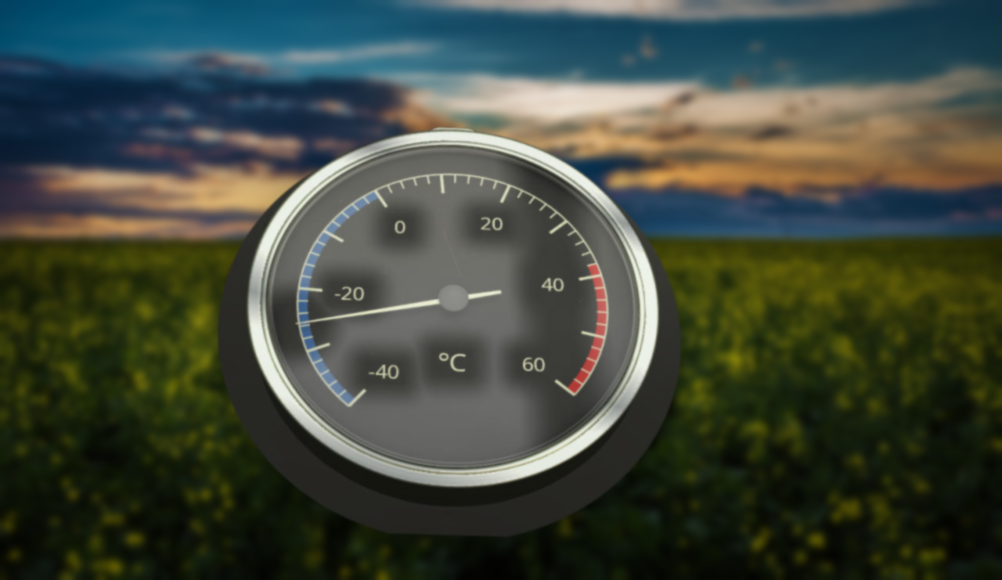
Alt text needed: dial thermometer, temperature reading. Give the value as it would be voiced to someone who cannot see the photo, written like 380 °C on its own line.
-26 °C
